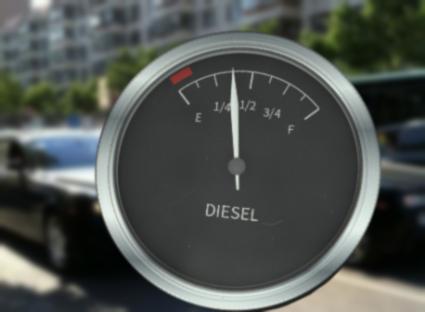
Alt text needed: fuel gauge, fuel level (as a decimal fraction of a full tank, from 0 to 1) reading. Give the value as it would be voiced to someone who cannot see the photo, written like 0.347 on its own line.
0.375
